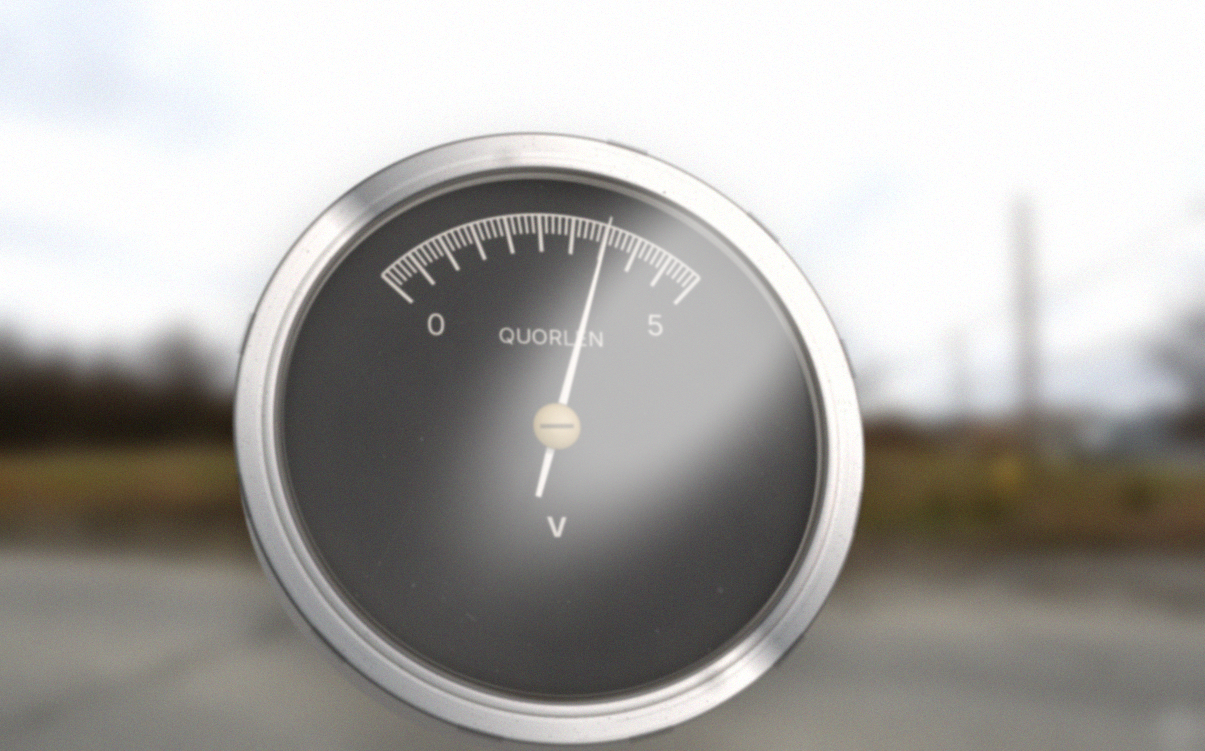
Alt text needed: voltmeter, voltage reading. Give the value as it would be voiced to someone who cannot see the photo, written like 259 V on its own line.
3.5 V
